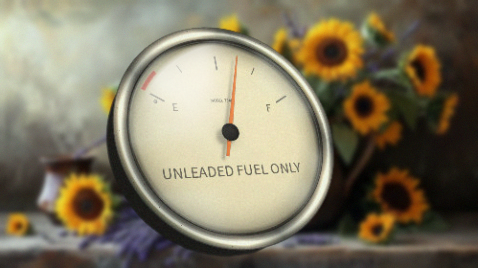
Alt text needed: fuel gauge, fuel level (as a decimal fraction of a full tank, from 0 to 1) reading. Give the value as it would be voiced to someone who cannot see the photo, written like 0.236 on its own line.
0.625
